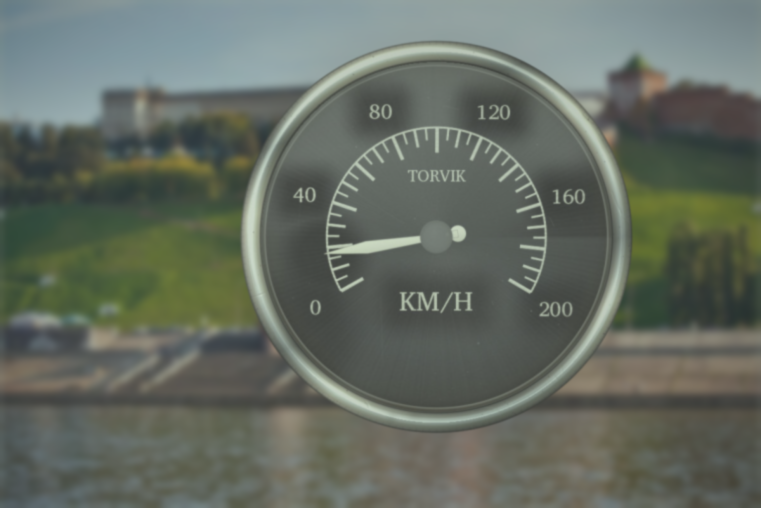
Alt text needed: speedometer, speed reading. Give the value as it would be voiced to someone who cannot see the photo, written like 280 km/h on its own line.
17.5 km/h
